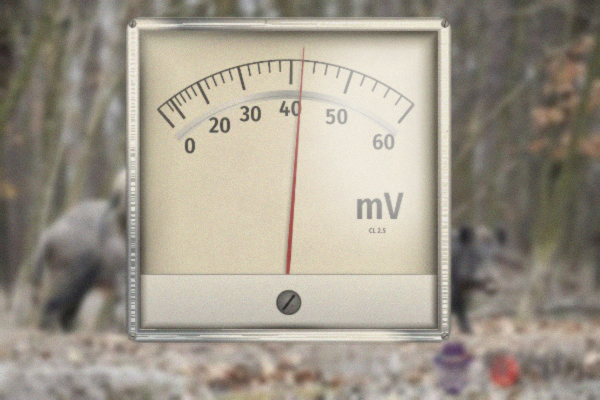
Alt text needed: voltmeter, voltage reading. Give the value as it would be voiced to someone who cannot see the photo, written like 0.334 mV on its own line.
42 mV
